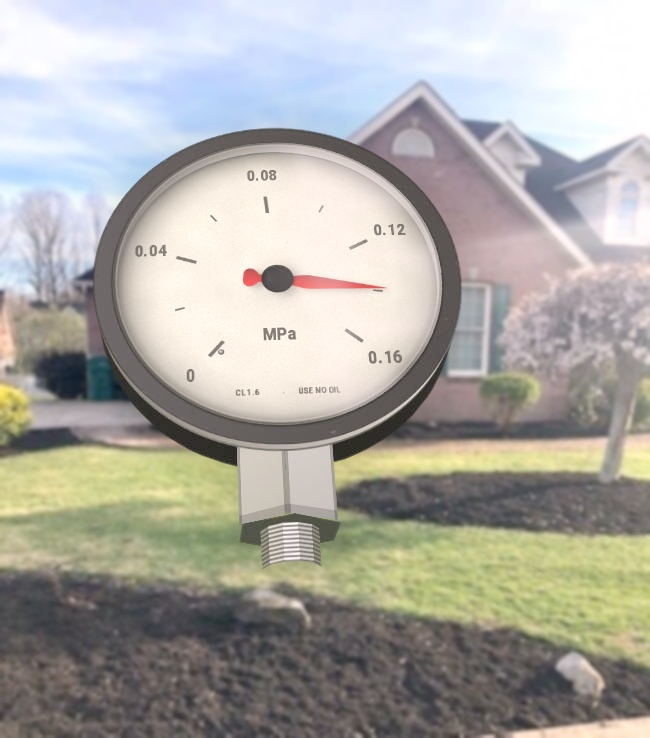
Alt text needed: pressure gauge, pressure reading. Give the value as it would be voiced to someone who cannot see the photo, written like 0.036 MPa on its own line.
0.14 MPa
